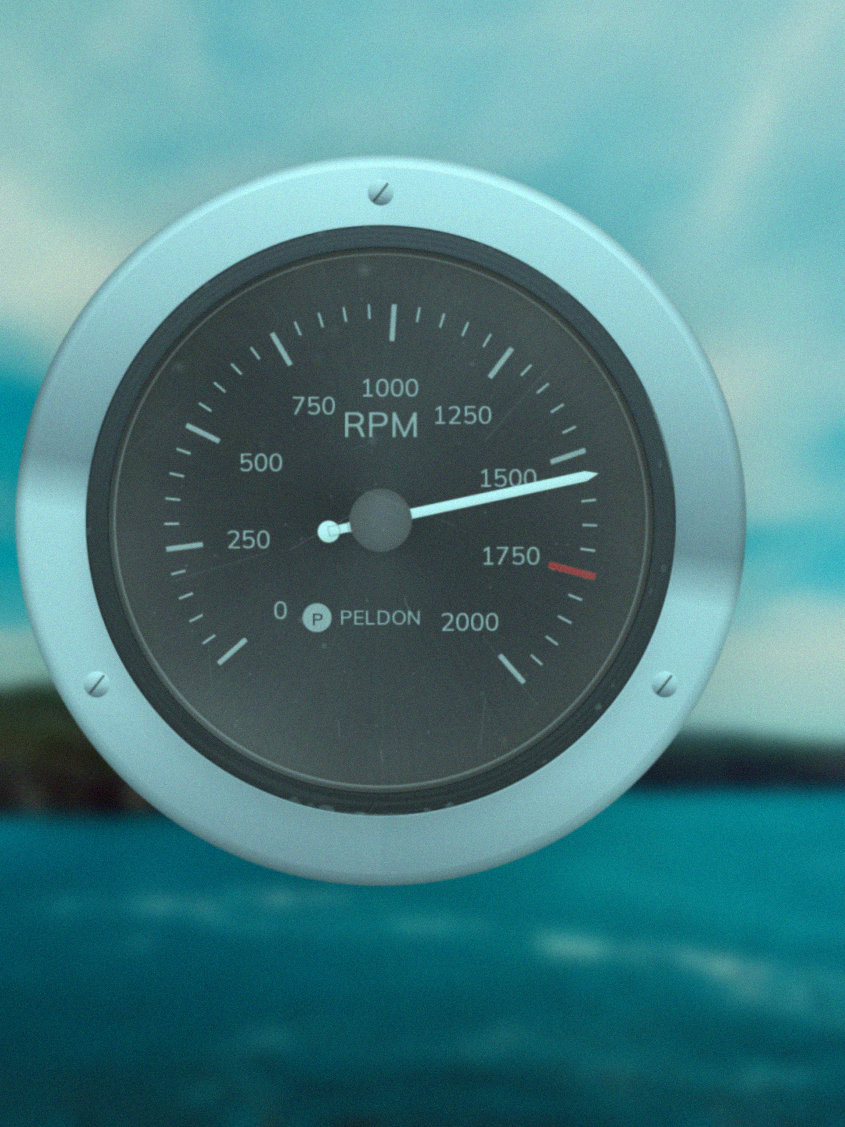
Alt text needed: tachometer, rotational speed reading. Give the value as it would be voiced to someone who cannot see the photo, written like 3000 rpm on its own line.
1550 rpm
